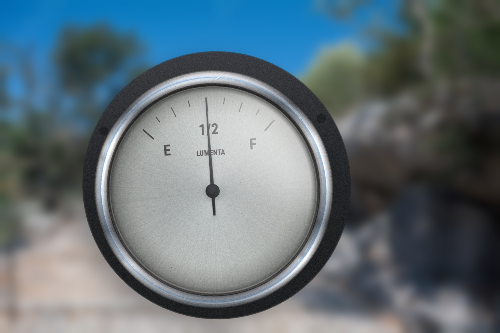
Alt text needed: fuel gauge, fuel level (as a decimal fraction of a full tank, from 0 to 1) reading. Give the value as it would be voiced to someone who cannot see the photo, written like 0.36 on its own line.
0.5
